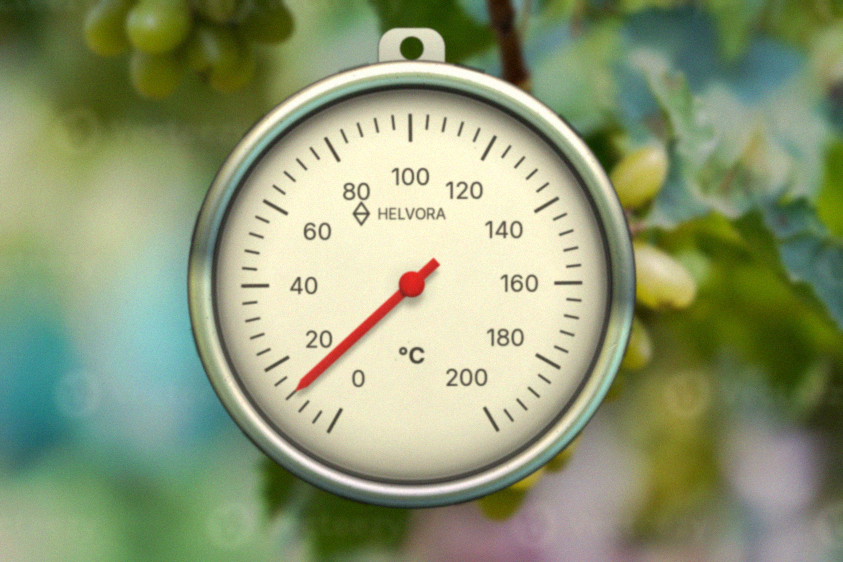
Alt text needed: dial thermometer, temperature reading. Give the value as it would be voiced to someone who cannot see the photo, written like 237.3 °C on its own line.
12 °C
